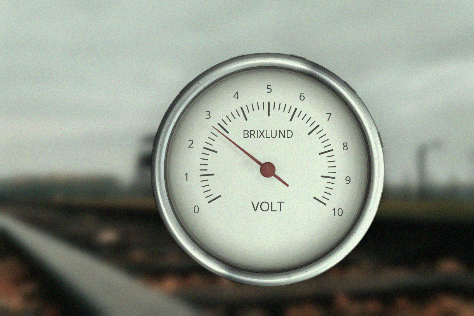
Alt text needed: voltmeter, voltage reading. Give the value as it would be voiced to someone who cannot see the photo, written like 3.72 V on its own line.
2.8 V
